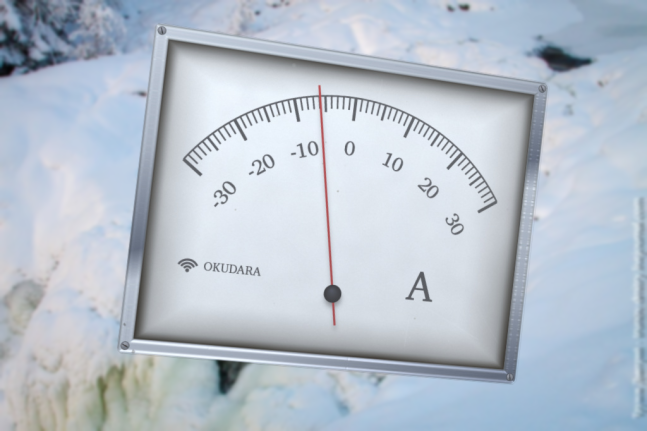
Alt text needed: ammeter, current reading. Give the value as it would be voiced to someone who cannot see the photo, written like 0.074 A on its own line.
-6 A
